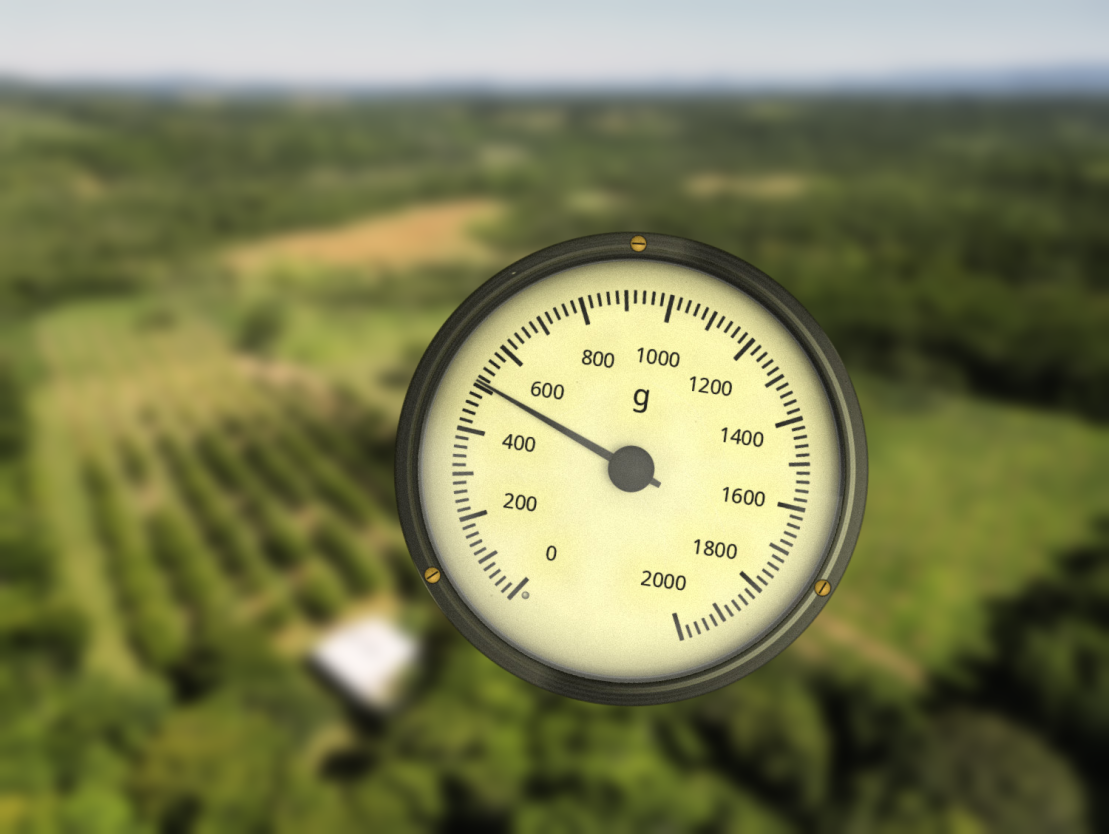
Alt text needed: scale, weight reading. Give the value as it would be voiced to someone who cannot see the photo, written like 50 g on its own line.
510 g
